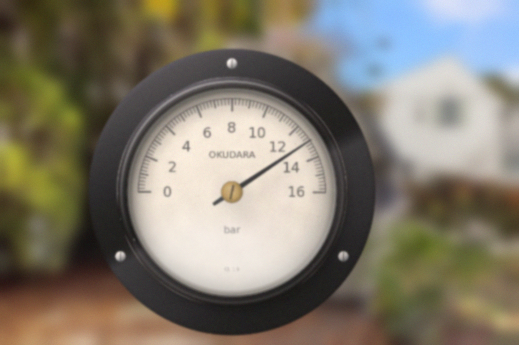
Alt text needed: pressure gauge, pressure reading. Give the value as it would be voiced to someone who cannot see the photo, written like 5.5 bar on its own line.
13 bar
